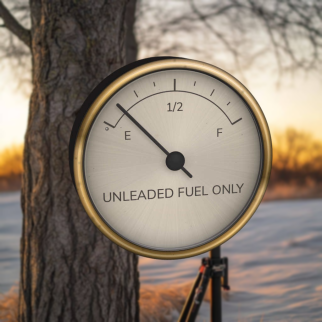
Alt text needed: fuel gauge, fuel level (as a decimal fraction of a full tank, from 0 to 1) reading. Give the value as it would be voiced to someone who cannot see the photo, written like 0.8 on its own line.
0.125
